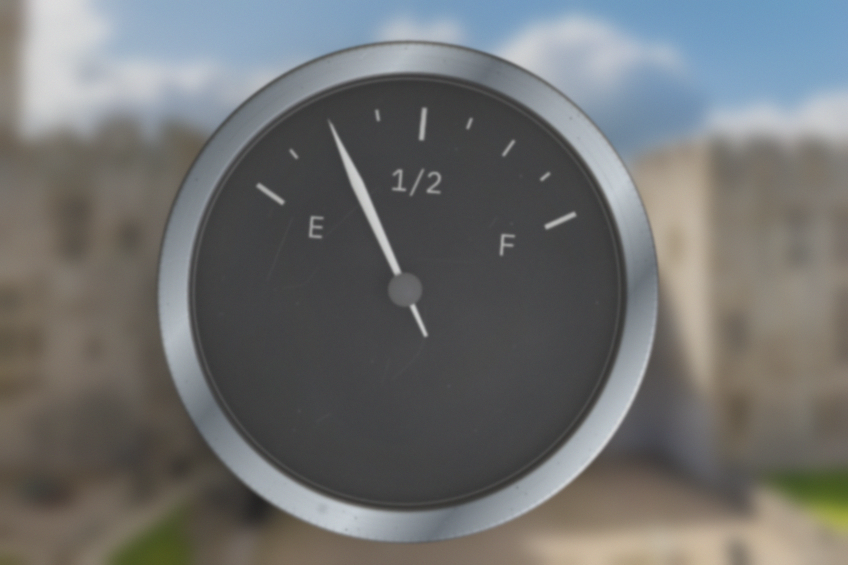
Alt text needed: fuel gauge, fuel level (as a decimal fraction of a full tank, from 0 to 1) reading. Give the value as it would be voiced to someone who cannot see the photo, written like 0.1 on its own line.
0.25
